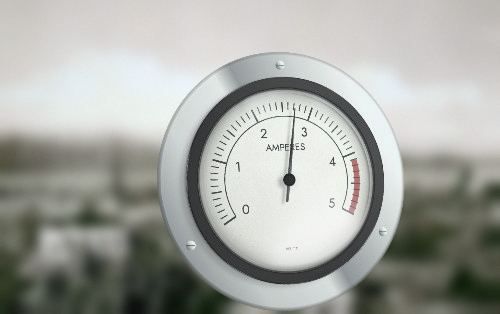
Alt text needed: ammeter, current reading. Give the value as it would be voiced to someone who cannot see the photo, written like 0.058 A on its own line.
2.7 A
